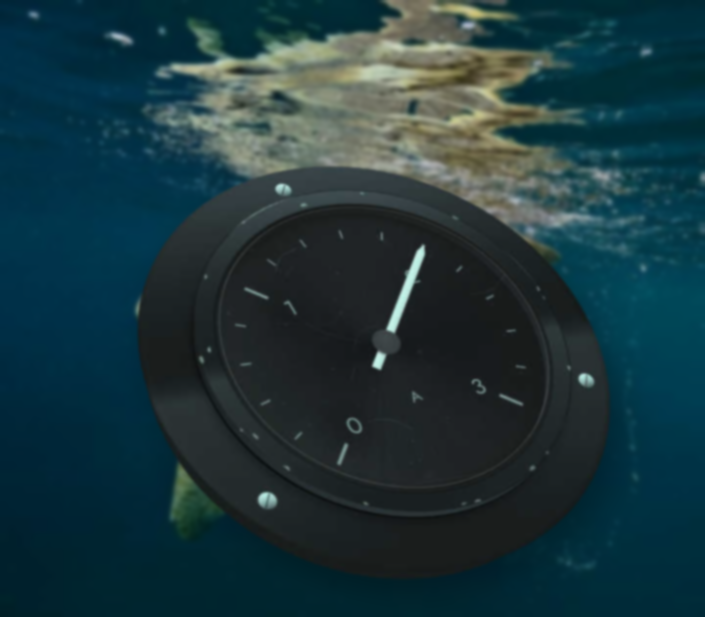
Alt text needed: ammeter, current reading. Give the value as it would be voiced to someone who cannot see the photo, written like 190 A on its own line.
2 A
